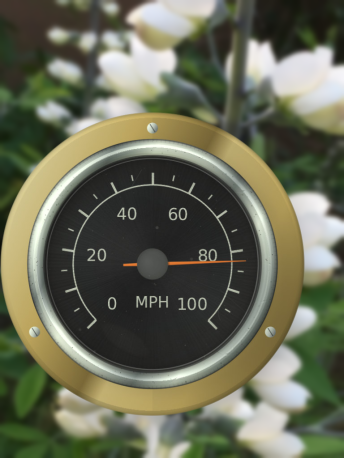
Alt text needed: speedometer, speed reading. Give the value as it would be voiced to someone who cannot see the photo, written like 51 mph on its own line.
82.5 mph
